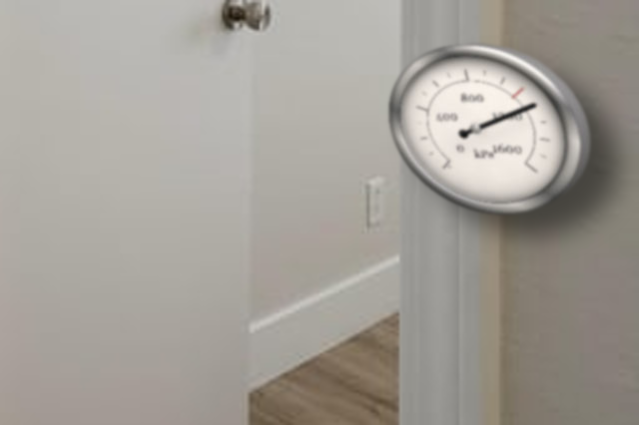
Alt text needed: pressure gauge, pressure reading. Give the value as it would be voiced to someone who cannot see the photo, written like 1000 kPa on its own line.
1200 kPa
